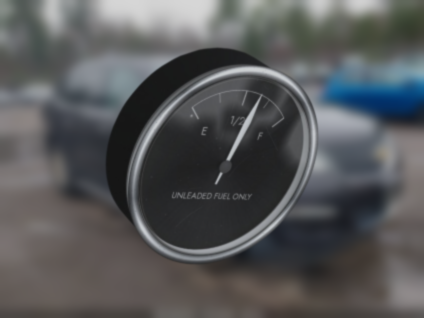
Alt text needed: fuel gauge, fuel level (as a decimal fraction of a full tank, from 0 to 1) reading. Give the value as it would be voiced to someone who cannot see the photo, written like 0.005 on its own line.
0.625
